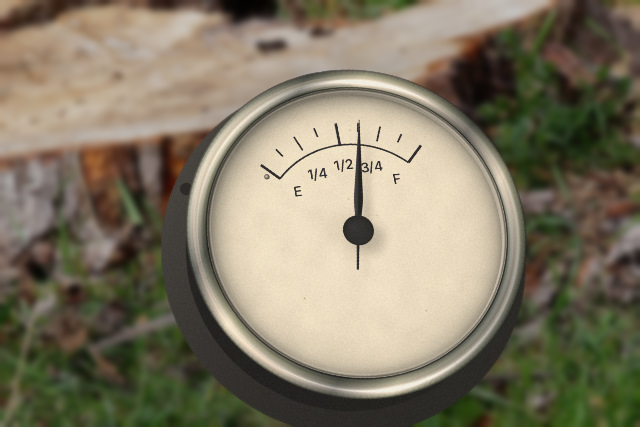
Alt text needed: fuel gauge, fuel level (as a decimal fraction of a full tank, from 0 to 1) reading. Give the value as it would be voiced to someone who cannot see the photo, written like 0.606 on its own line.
0.625
